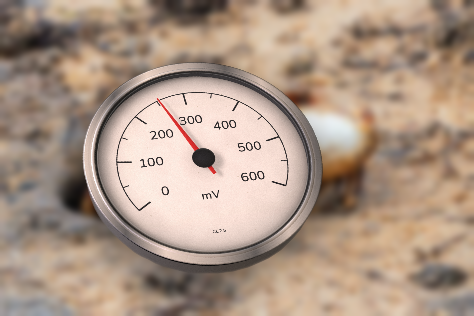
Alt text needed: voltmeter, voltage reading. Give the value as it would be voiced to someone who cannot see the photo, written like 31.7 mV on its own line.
250 mV
